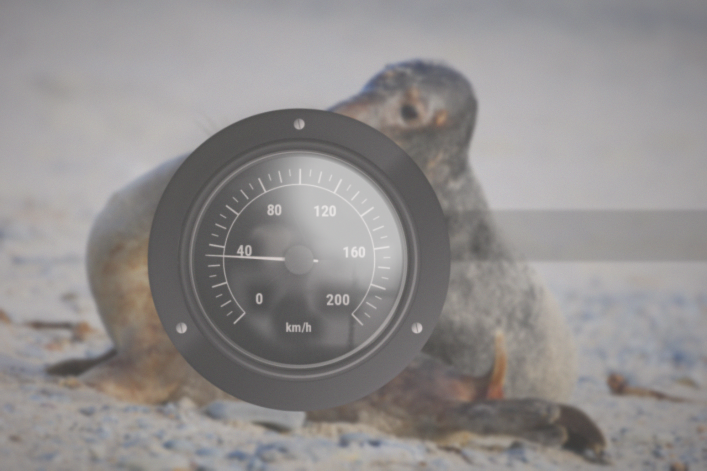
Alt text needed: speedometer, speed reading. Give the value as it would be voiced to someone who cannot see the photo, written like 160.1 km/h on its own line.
35 km/h
